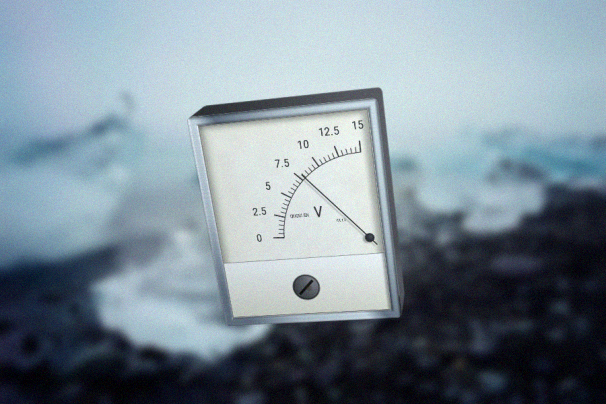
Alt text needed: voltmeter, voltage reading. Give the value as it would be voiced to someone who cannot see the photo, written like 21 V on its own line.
8 V
